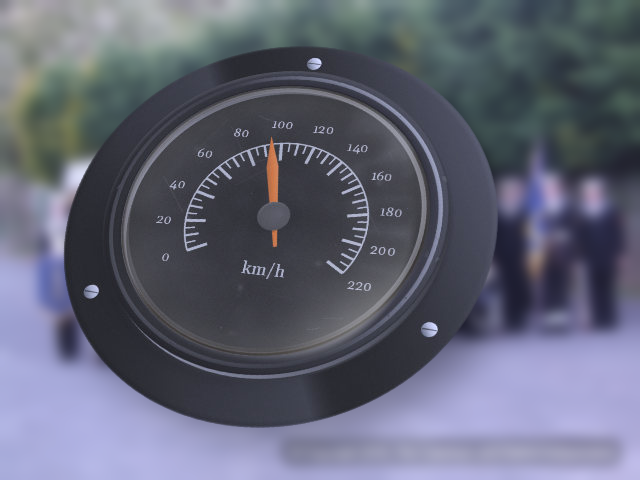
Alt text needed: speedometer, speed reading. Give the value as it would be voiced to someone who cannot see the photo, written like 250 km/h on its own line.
95 km/h
